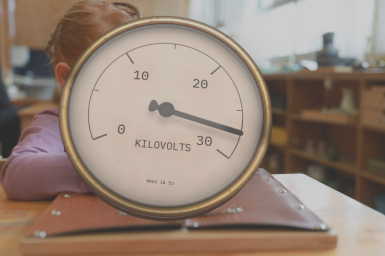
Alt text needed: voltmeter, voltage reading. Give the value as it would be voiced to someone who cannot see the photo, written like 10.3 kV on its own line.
27.5 kV
